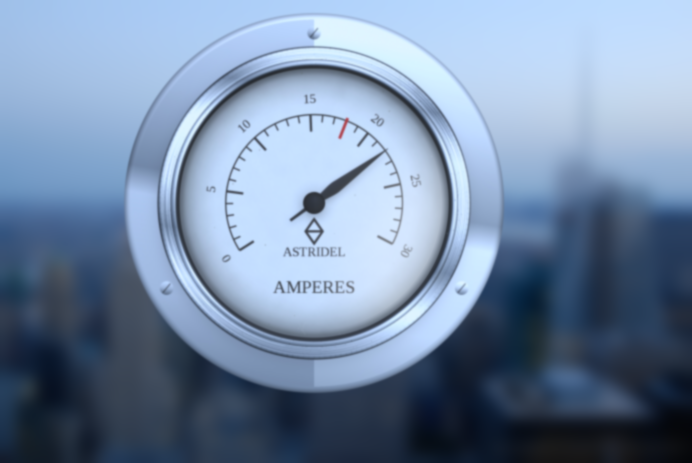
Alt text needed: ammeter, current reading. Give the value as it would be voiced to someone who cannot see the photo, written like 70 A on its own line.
22 A
